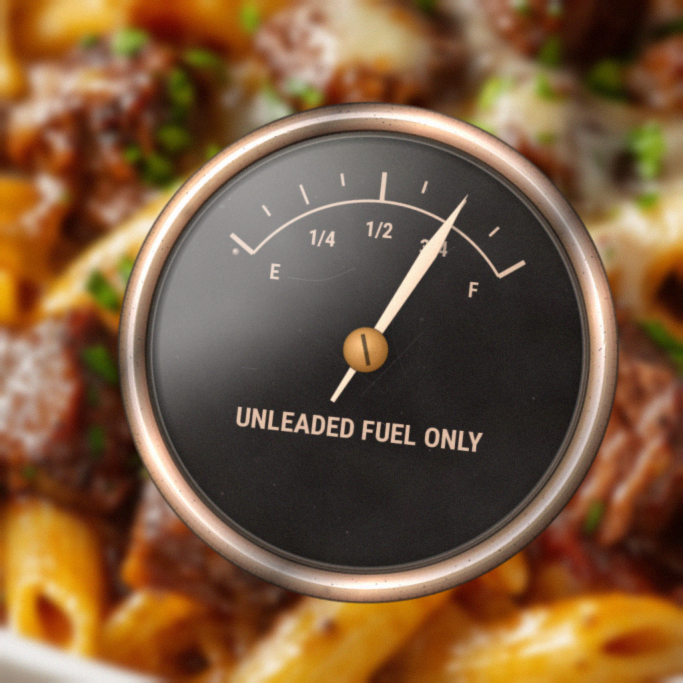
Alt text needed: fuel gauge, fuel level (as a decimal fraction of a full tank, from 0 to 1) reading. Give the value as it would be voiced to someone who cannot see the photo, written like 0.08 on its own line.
0.75
